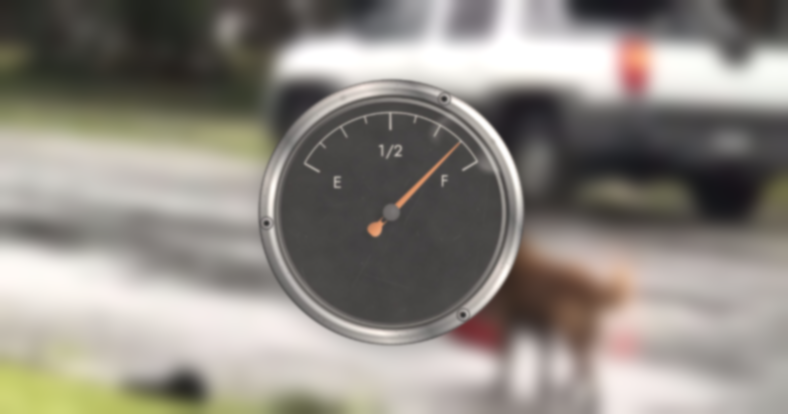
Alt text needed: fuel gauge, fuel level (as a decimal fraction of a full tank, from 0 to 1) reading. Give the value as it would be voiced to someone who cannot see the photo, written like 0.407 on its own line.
0.875
